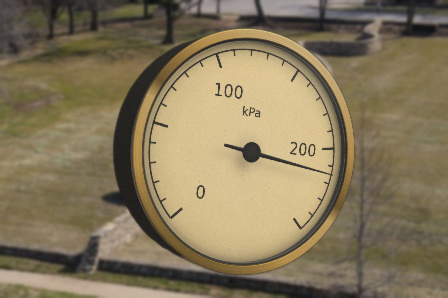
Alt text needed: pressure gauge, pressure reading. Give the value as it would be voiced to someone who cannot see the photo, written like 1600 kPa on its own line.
215 kPa
